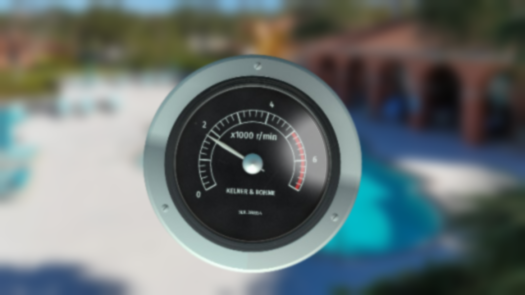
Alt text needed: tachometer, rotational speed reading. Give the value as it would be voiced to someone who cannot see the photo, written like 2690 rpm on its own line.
1800 rpm
